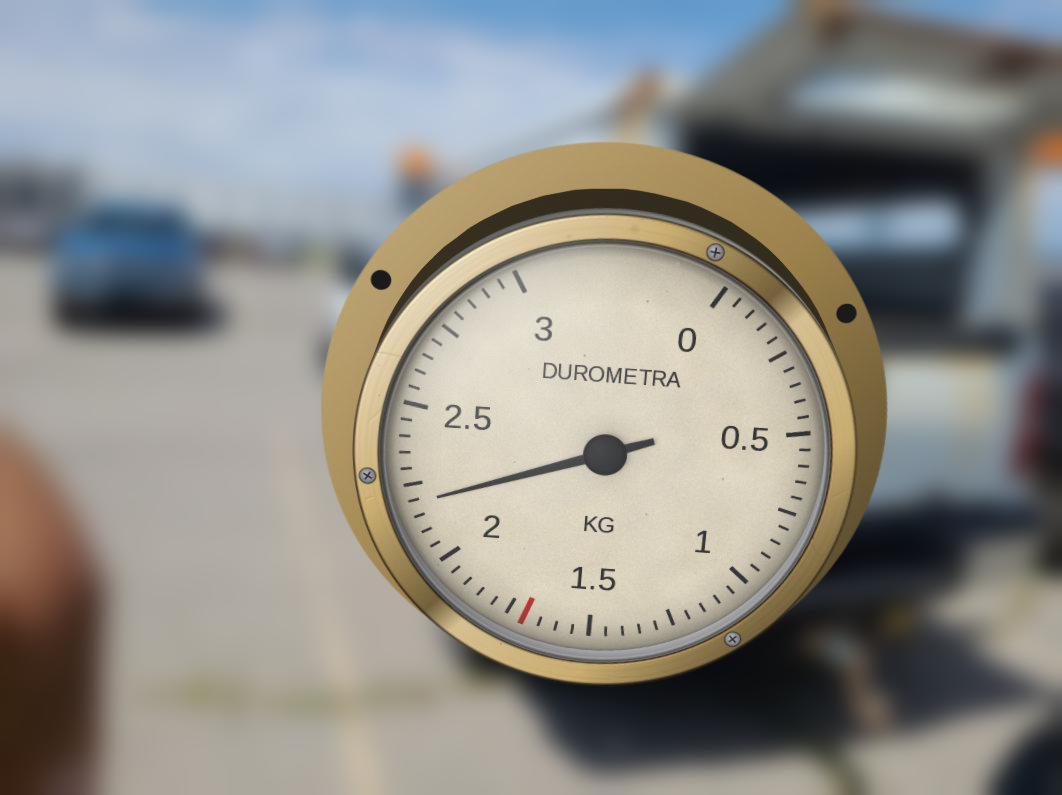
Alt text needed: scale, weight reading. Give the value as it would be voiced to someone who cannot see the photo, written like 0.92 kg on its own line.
2.2 kg
